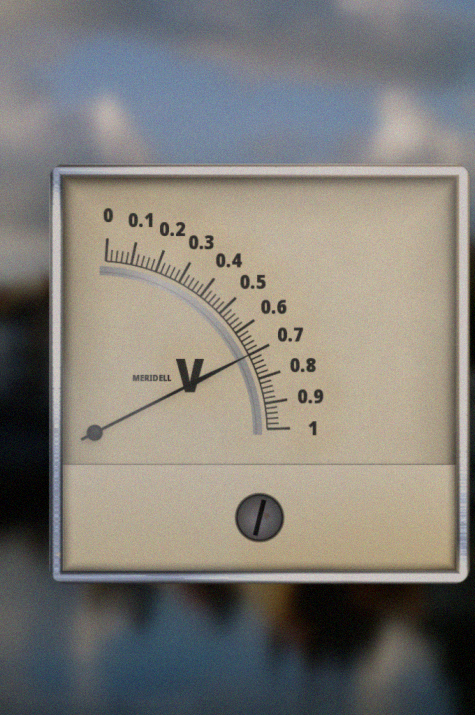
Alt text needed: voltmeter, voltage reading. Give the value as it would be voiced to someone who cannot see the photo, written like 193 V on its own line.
0.7 V
